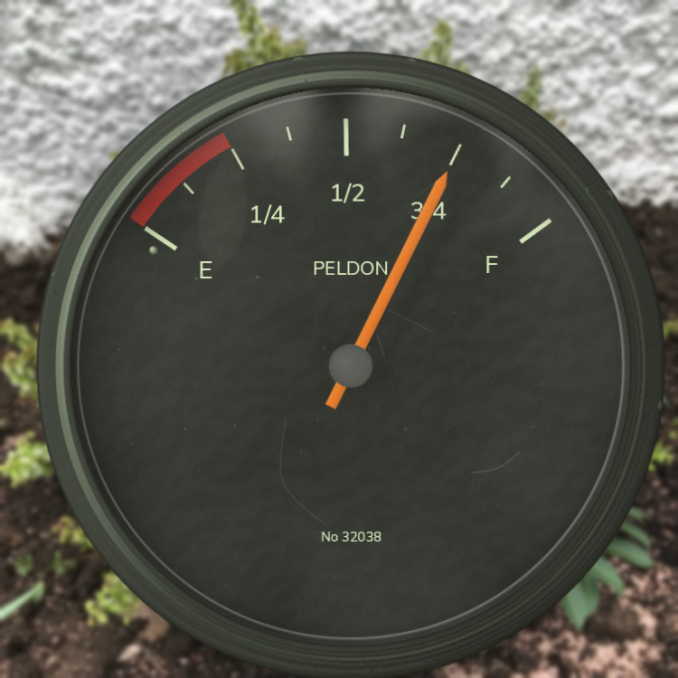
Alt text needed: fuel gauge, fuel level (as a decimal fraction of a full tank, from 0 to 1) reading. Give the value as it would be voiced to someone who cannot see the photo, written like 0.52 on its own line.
0.75
